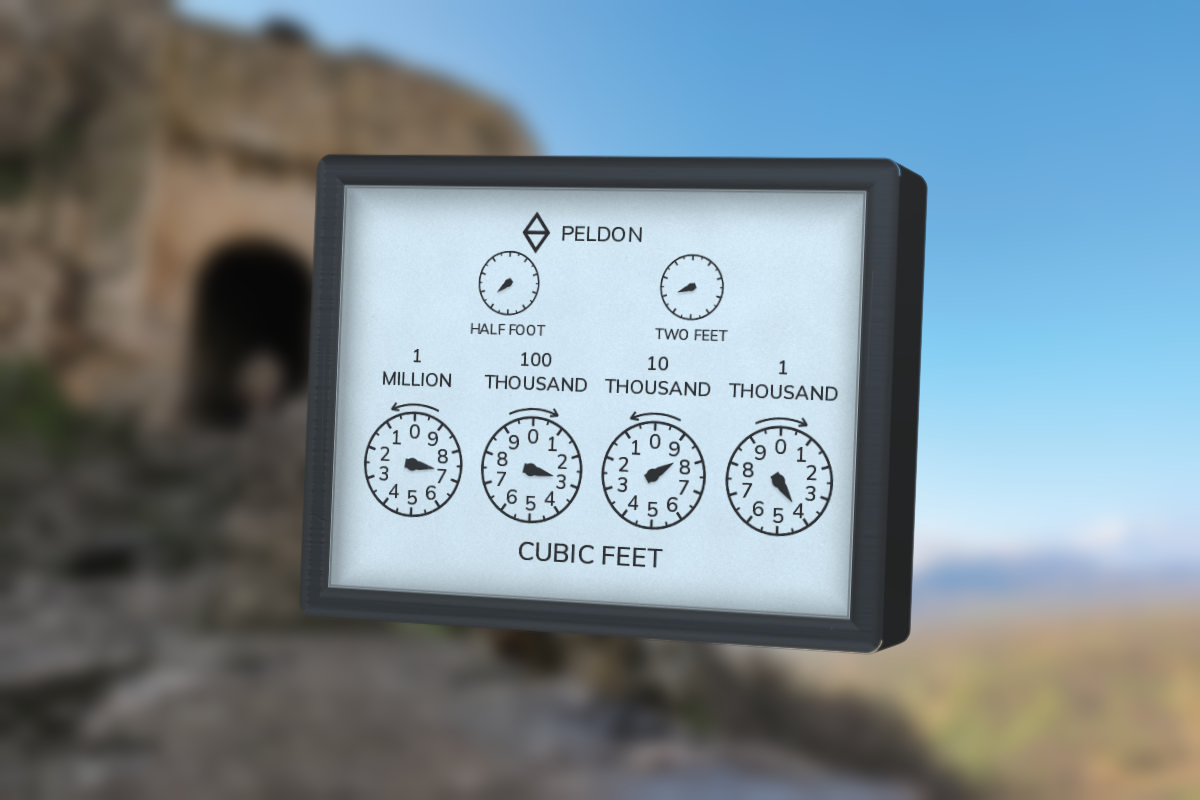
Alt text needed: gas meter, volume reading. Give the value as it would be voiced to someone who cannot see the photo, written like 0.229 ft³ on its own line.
728400 ft³
